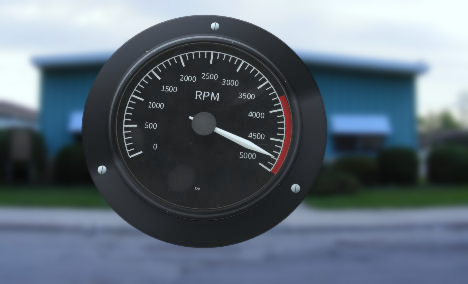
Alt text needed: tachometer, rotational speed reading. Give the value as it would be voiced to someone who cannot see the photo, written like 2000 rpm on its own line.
4800 rpm
